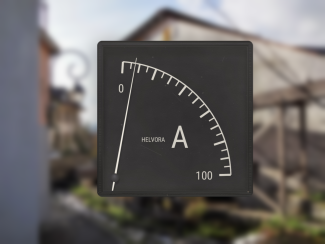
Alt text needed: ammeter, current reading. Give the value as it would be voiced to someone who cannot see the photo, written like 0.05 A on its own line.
7.5 A
